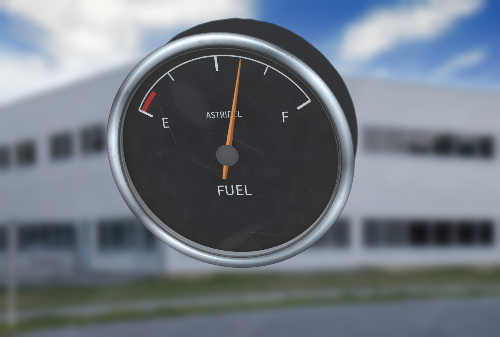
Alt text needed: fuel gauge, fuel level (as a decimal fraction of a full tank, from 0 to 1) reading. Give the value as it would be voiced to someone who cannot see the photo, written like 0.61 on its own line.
0.625
